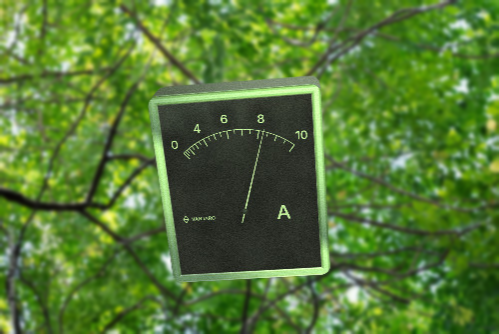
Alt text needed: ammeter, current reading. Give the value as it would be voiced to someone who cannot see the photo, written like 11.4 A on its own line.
8.25 A
